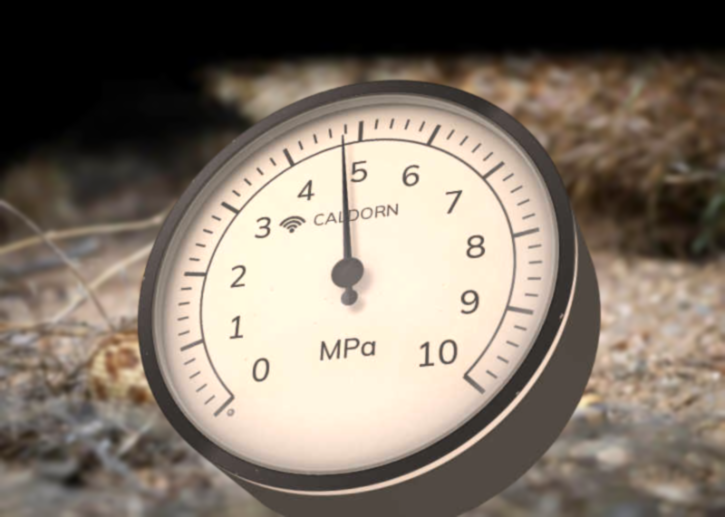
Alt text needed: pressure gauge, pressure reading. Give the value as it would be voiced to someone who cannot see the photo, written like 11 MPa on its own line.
4.8 MPa
